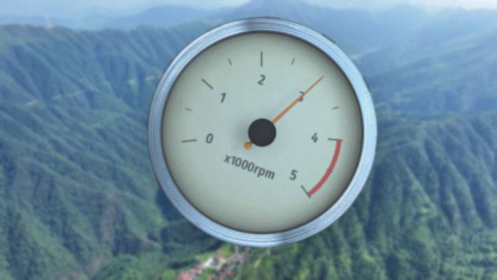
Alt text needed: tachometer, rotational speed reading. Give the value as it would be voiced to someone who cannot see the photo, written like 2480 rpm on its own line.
3000 rpm
